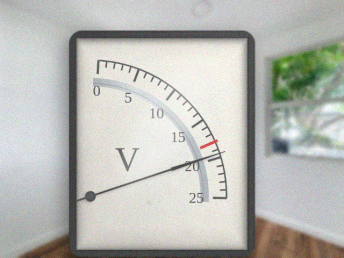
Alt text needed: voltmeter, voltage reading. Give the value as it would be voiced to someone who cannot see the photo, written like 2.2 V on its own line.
19.5 V
